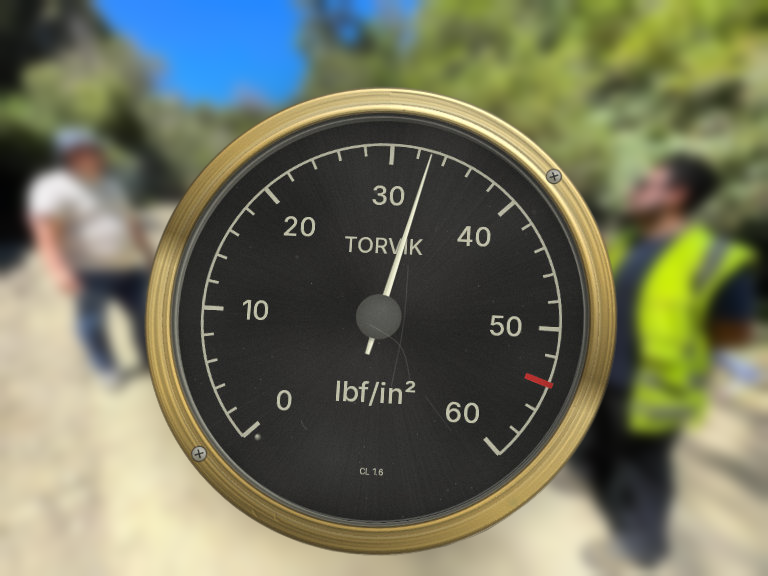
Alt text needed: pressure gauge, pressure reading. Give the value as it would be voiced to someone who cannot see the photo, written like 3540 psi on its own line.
33 psi
